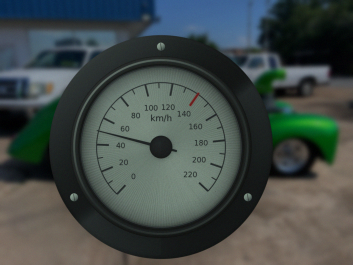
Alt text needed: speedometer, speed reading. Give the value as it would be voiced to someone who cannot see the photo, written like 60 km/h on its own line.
50 km/h
